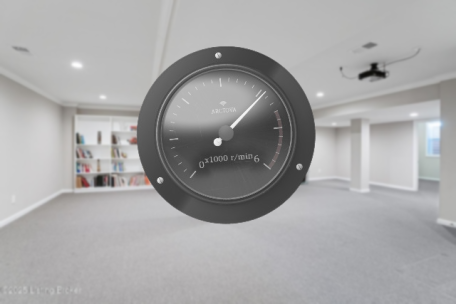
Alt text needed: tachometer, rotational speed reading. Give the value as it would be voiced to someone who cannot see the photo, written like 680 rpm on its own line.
4100 rpm
